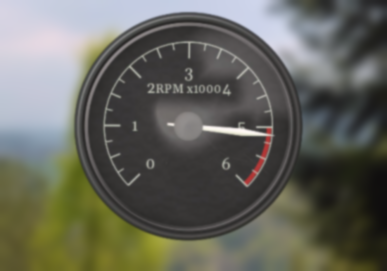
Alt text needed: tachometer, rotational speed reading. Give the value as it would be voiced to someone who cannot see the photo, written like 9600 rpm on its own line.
5125 rpm
